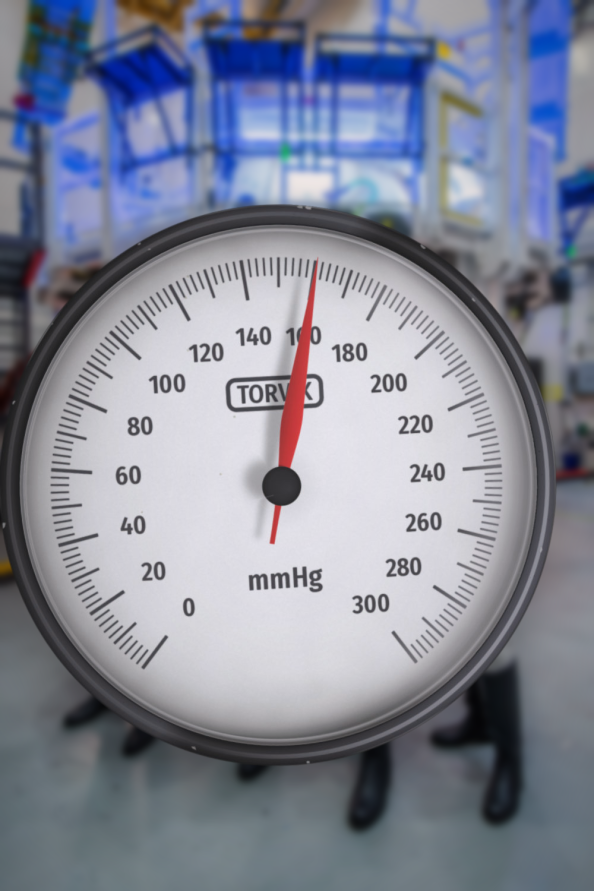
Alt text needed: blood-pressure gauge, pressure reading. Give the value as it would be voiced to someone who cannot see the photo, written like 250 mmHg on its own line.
160 mmHg
